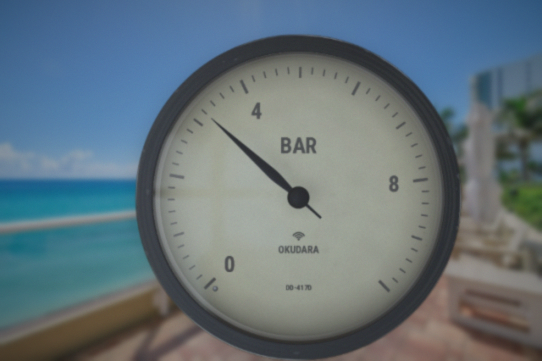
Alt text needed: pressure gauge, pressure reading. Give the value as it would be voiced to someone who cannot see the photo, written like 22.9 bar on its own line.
3.2 bar
